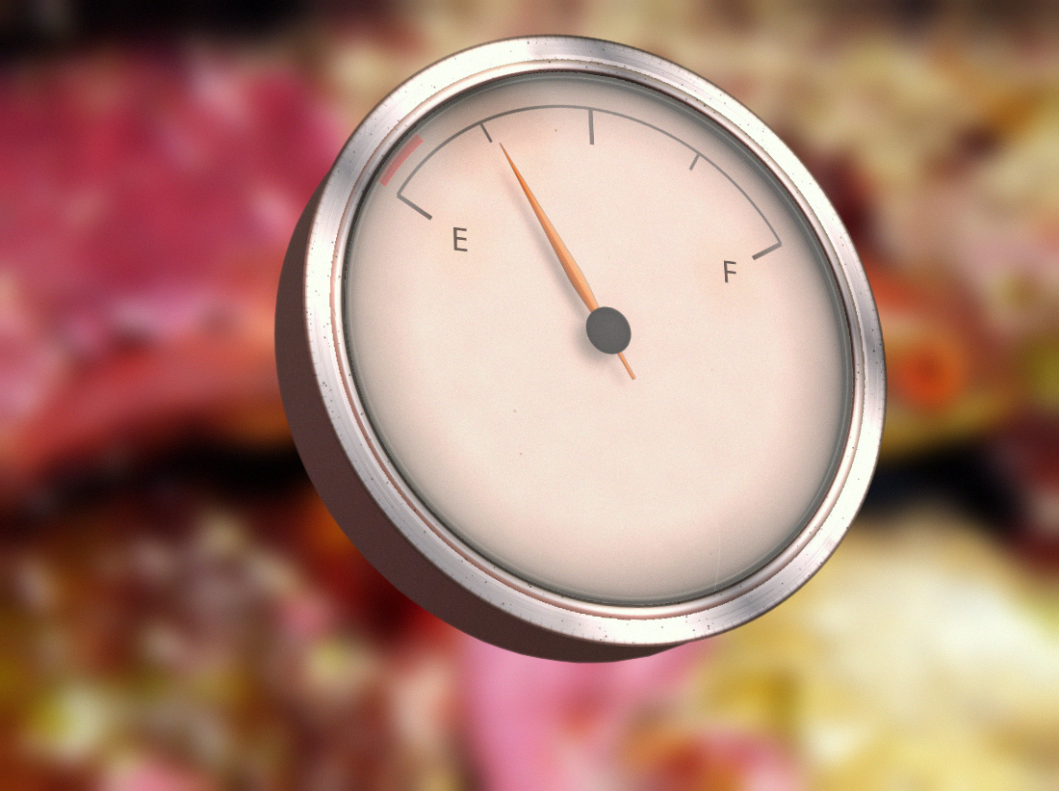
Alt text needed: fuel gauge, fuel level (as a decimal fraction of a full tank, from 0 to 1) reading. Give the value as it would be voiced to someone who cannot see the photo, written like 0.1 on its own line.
0.25
